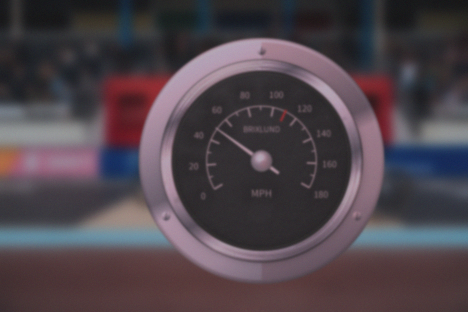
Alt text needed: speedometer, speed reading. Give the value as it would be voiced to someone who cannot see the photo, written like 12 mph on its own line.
50 mph
